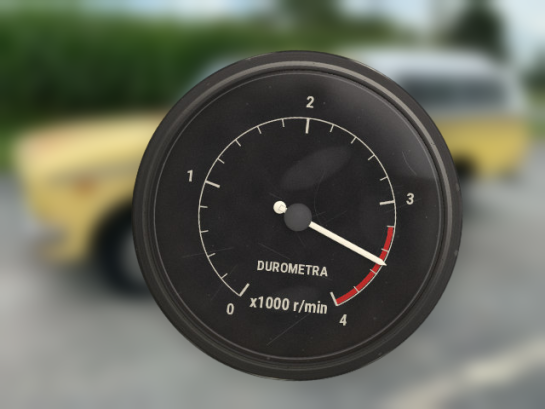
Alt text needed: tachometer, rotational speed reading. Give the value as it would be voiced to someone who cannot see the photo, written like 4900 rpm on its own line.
3500 rpm
